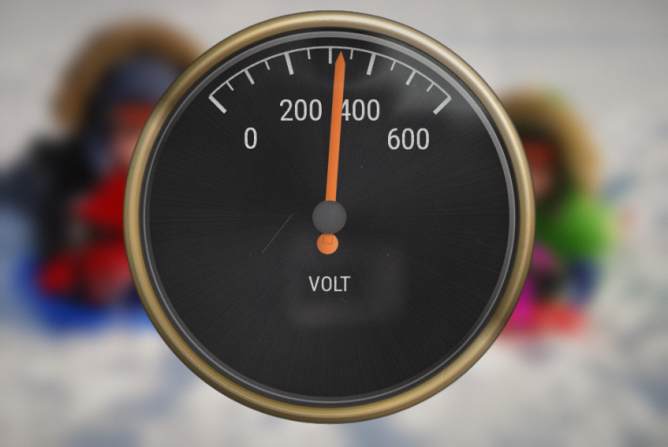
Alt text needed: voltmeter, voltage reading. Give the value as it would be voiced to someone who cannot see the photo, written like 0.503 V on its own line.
325 V
